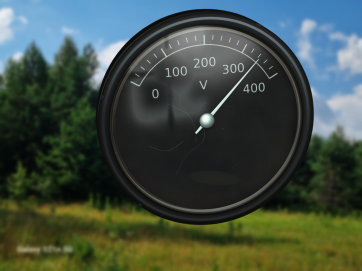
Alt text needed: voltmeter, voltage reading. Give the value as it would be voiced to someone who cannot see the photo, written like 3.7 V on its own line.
340 V
